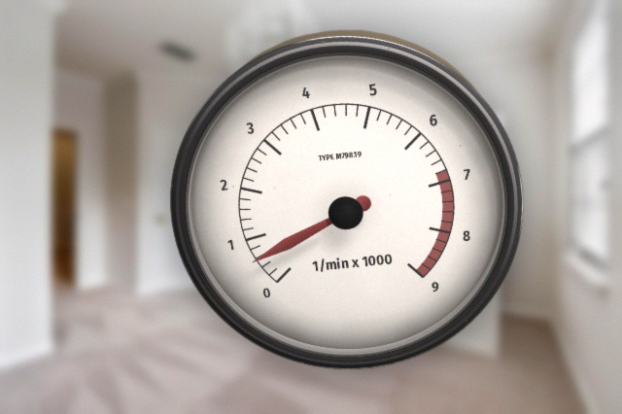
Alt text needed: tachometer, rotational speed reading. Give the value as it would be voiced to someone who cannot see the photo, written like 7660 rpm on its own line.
600 rpm
